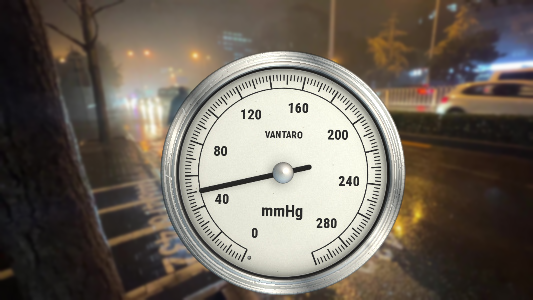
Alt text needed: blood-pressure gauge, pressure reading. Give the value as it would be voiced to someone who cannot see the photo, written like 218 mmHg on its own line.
50 mmHg
